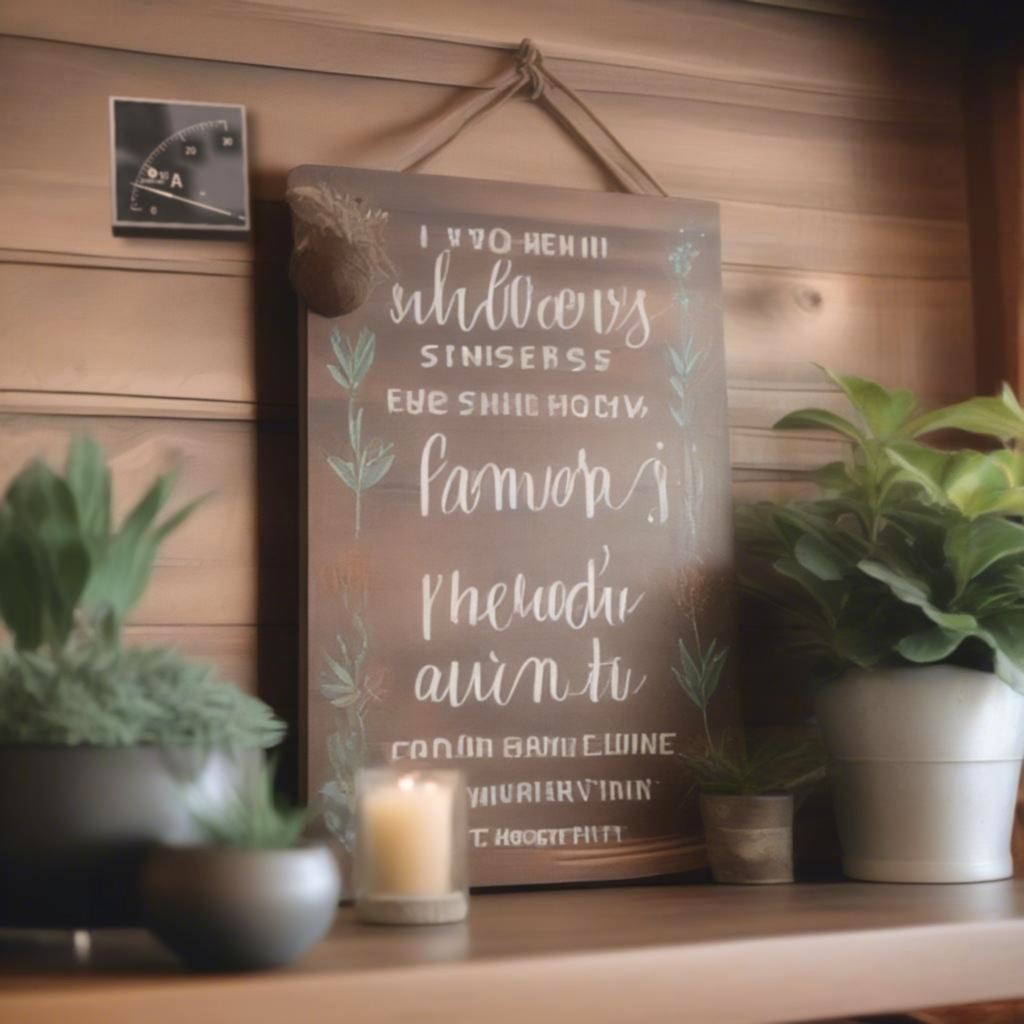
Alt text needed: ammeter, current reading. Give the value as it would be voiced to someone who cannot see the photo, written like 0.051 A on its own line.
5 A
